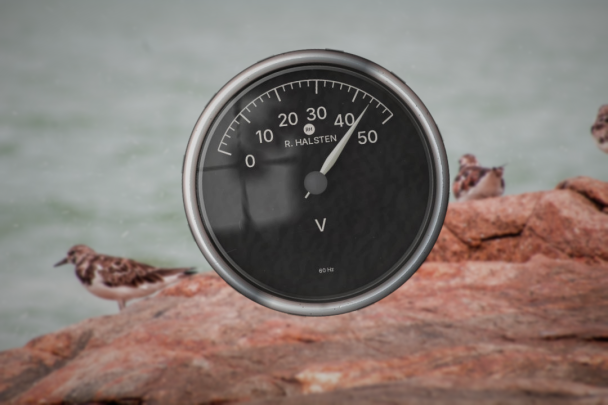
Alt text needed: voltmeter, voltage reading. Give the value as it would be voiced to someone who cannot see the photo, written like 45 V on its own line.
44 V
